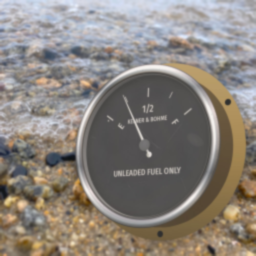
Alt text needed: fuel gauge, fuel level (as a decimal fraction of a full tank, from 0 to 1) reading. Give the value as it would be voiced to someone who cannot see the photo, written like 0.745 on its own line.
0.25
